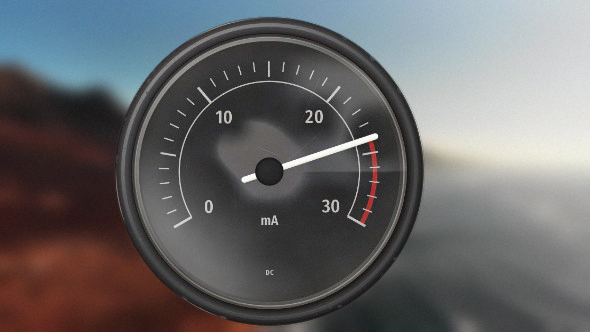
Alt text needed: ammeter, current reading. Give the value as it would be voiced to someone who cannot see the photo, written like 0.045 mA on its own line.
24 mA
